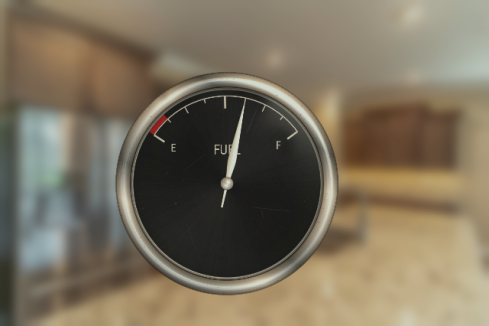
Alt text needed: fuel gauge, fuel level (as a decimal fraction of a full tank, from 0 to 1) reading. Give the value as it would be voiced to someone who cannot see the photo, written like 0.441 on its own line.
0.625
